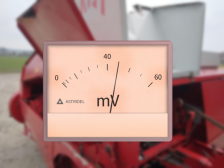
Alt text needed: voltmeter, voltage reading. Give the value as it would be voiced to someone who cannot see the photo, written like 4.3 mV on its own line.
45 mV
